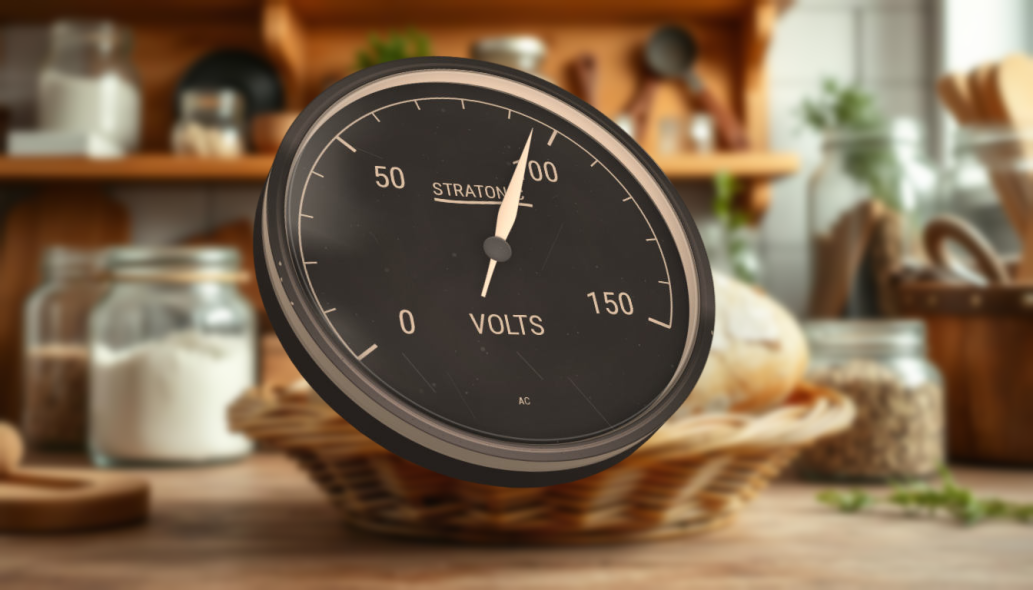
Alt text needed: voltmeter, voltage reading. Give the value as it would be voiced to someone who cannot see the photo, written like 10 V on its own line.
95 V
